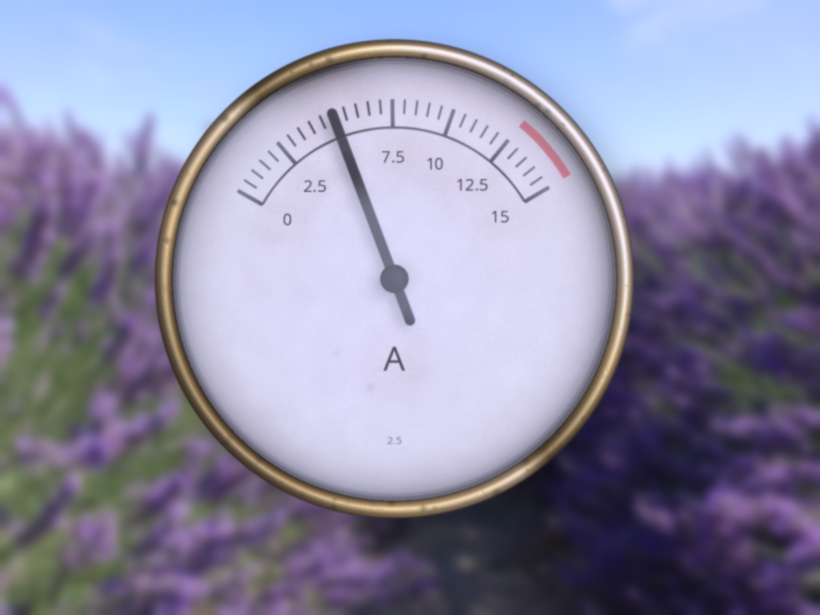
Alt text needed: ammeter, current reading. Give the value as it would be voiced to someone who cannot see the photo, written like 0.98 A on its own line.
5 A
